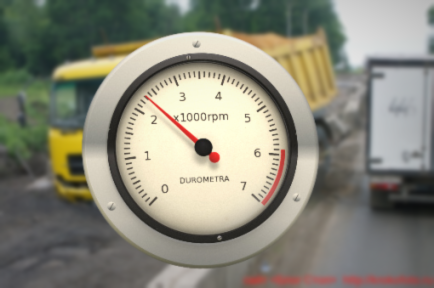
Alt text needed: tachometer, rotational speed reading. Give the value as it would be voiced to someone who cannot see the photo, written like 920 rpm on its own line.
2300 rpm
